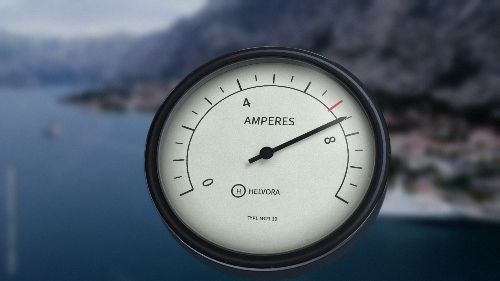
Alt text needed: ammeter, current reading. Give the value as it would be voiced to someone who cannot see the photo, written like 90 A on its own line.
7.5 A
